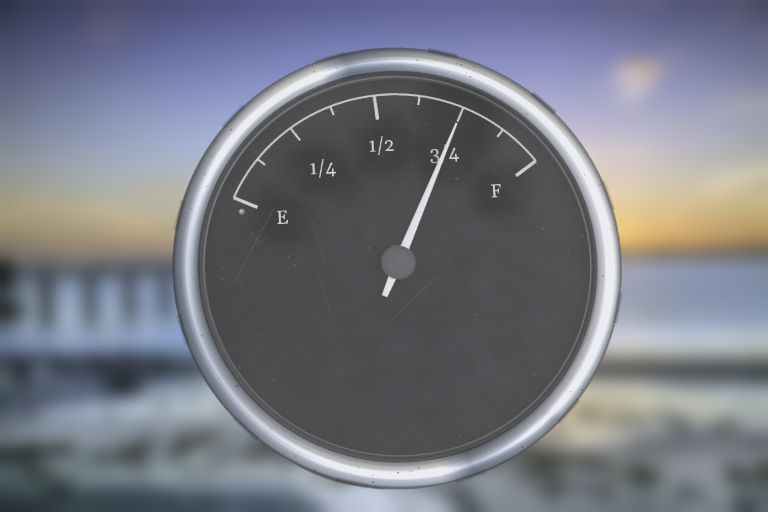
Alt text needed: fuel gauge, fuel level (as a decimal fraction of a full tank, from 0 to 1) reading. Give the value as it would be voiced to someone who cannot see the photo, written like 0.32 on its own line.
0.75
